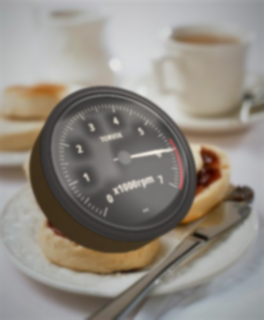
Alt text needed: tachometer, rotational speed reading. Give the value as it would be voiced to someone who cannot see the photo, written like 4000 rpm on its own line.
6000 rpm
